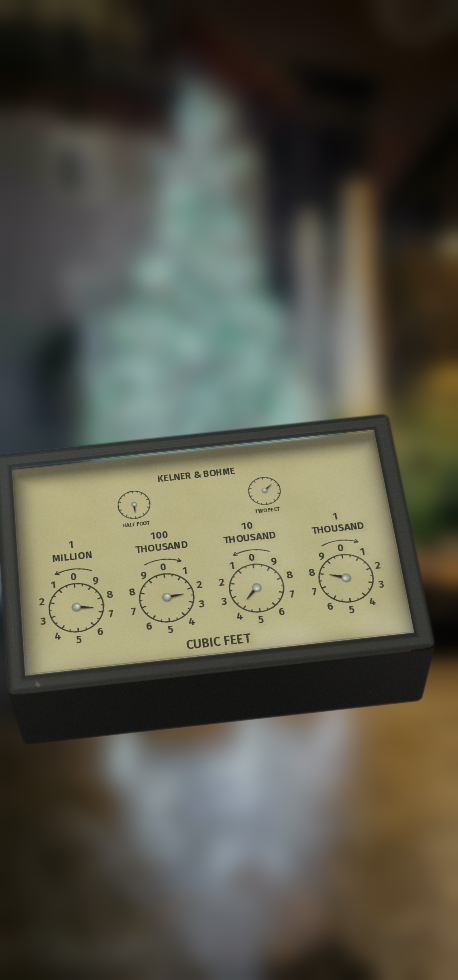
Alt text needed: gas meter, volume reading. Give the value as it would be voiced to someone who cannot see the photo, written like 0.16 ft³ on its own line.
723800 ft³
